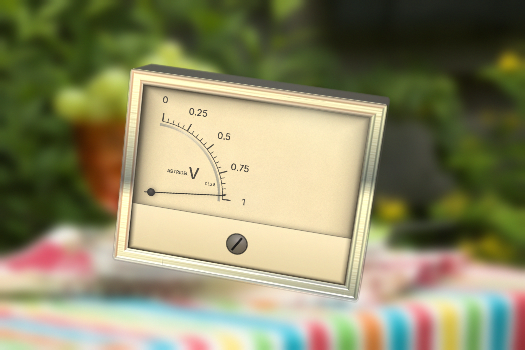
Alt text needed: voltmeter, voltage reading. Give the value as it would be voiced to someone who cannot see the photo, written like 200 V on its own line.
0.95 V
